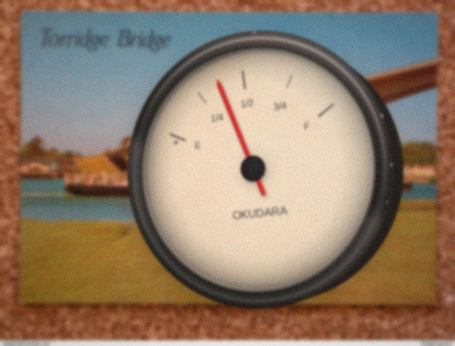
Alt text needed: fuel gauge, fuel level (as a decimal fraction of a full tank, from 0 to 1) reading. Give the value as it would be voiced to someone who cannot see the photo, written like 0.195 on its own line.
0.375
